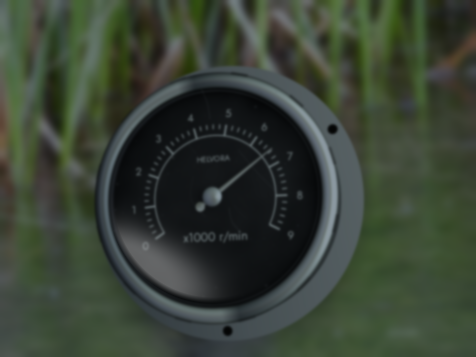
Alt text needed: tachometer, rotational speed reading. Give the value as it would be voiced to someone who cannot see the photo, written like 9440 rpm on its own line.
6600 rpm
